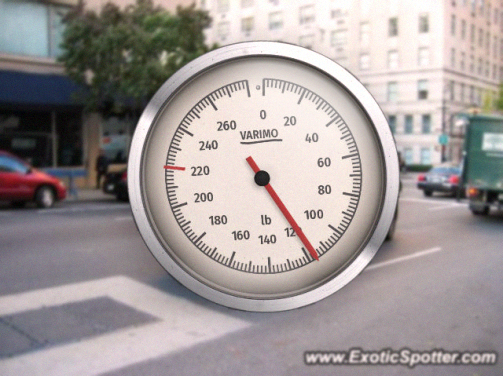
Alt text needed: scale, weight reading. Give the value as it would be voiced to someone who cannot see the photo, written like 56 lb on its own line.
116 lb
